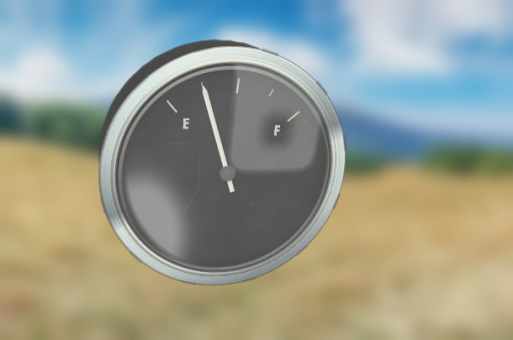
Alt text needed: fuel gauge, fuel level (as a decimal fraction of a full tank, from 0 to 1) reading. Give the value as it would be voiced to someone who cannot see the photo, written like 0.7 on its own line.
0.25
